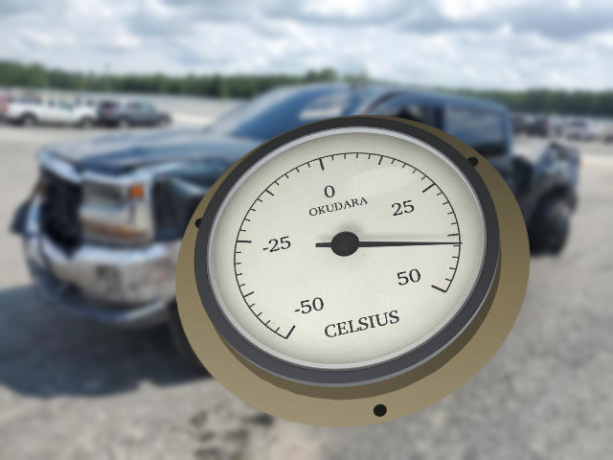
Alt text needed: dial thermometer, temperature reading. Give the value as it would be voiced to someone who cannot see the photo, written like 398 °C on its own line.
40 °C
